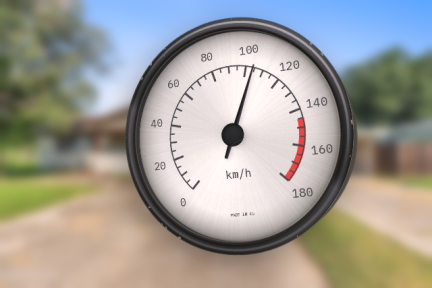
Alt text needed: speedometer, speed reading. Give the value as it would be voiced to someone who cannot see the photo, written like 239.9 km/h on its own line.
105 km/h
